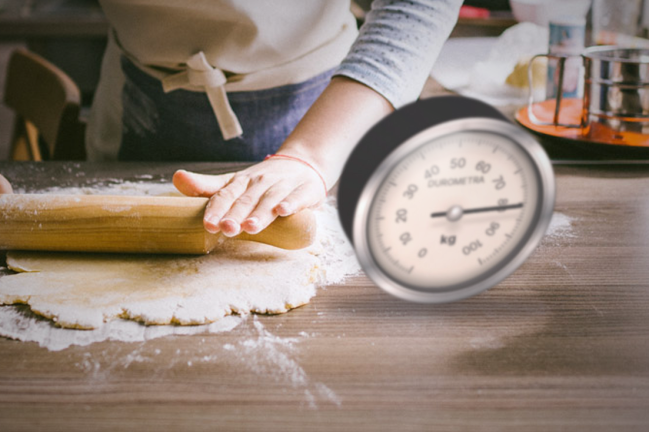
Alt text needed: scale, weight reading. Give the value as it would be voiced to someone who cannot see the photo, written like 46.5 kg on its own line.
80 kg
